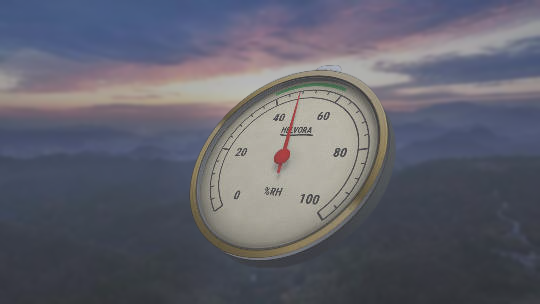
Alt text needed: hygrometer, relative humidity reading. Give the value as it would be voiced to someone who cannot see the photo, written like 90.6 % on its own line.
48 %
